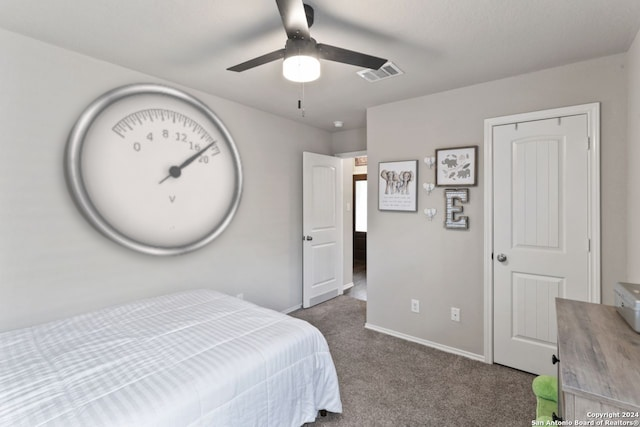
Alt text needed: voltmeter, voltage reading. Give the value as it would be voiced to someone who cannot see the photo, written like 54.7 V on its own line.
18 V
